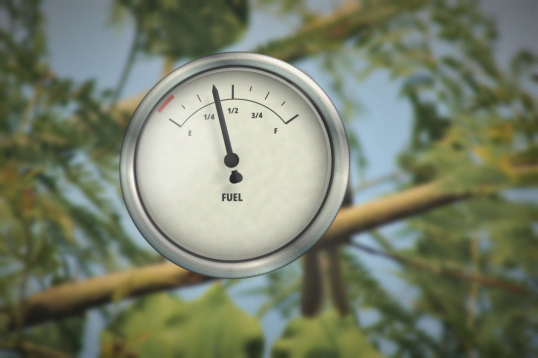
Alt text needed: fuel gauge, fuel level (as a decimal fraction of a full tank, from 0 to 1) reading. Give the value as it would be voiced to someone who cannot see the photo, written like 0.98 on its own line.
0.375
